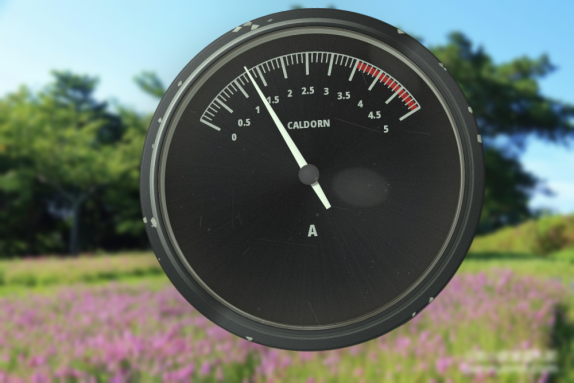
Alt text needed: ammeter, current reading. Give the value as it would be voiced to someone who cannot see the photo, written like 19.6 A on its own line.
1.3 A
